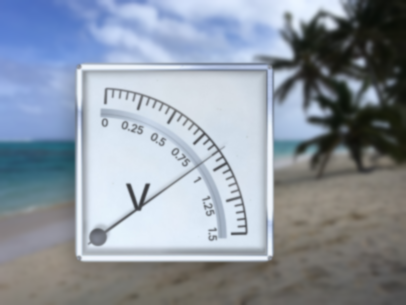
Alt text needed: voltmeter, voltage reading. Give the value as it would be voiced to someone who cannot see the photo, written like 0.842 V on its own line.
0.9 V
